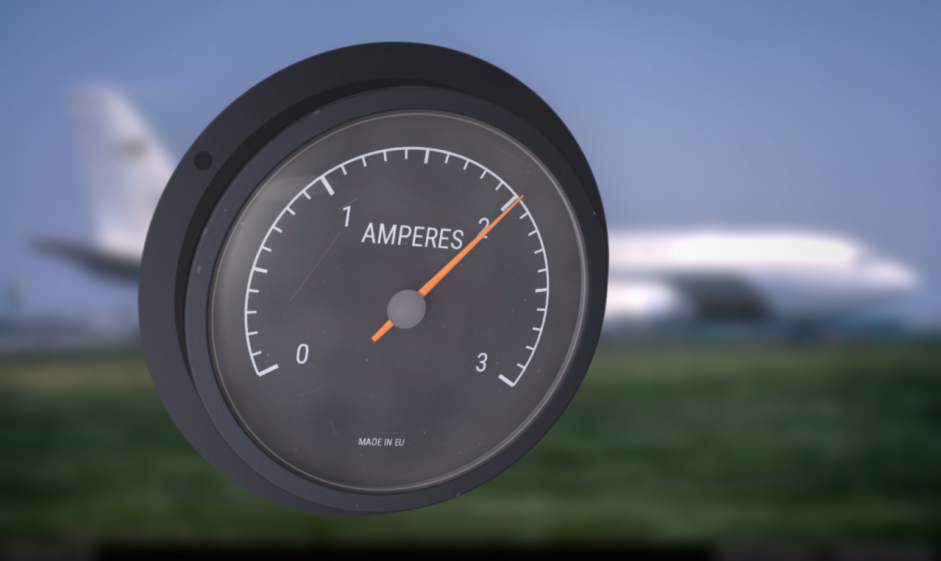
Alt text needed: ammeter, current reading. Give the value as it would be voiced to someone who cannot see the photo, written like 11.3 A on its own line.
2 A
